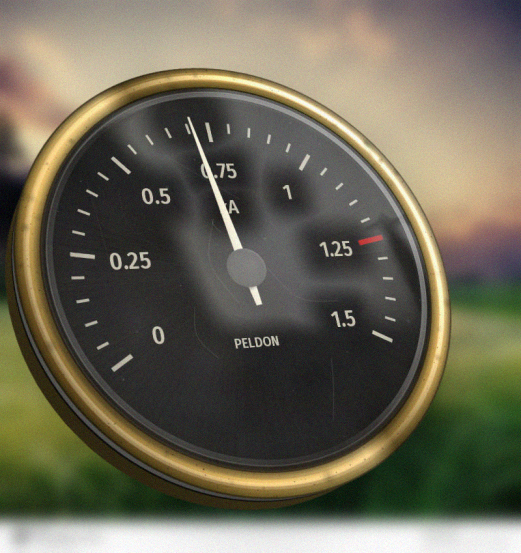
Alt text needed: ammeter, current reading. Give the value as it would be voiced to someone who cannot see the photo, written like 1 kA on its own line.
0.7 kA
